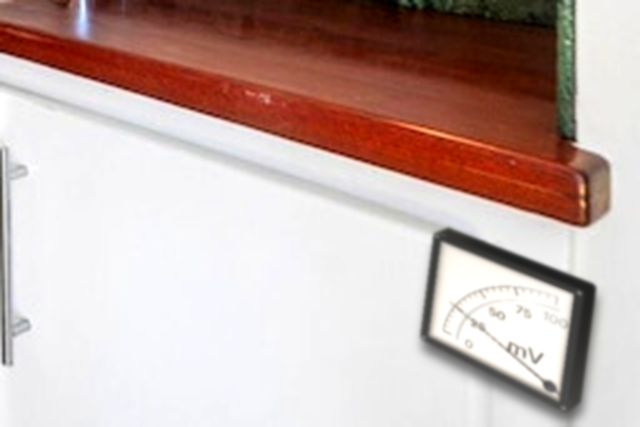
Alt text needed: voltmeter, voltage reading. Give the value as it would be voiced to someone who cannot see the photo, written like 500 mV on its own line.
25 mV
